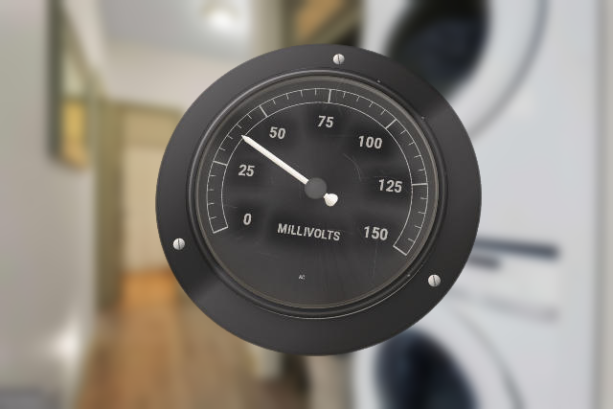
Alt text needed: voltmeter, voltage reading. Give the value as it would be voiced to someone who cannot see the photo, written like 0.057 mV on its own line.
37.5 mV
